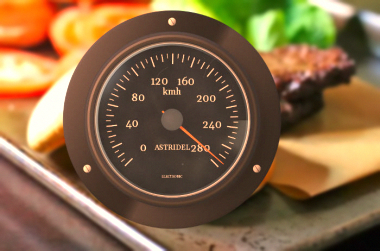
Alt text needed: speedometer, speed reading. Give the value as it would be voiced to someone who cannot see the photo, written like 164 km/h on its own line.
275 km/h
